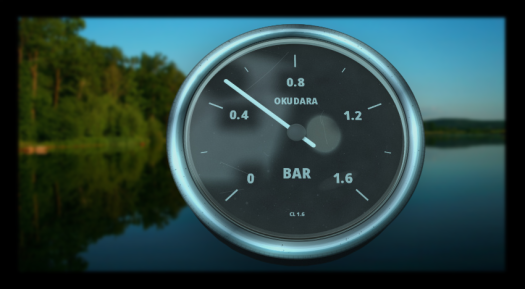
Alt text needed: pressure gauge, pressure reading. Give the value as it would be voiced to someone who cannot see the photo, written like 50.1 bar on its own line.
0.5 bar
